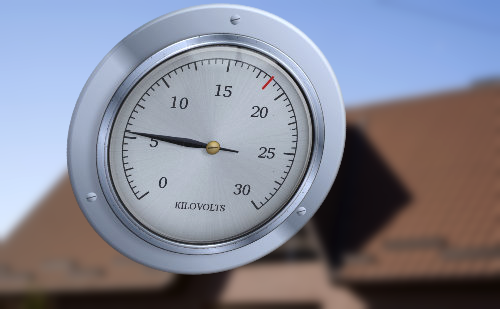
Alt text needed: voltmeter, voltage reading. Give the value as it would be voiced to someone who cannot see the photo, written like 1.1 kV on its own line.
5.5 kV
